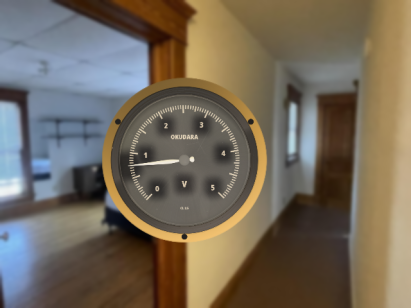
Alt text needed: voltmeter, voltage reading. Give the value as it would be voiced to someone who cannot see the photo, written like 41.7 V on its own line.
0.75 V
